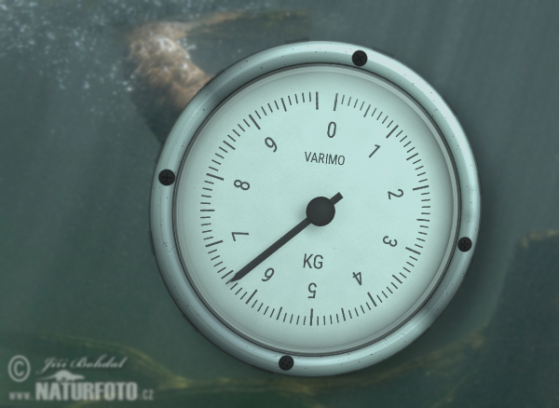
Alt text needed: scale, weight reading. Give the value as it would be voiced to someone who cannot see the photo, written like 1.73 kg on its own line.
6.4 kg
